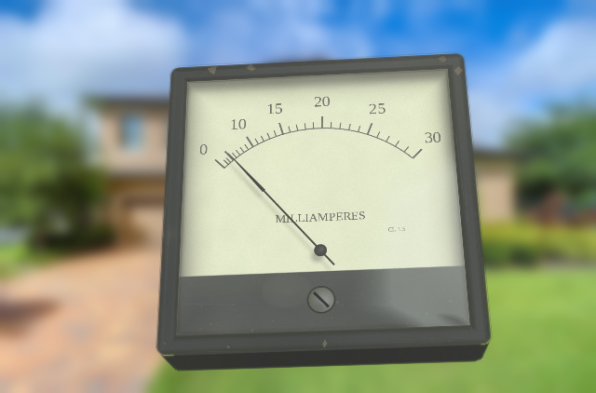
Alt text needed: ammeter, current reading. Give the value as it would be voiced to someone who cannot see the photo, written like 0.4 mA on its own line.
5 mA
